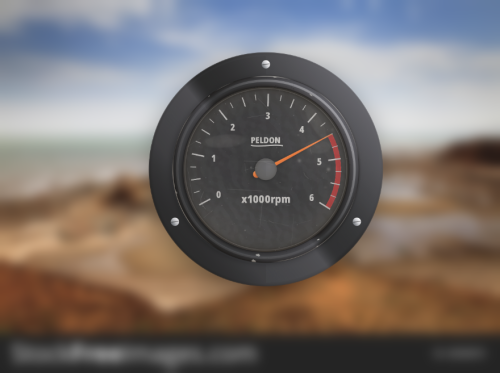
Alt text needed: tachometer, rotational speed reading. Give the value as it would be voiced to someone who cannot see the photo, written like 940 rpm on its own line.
4500 rpm
